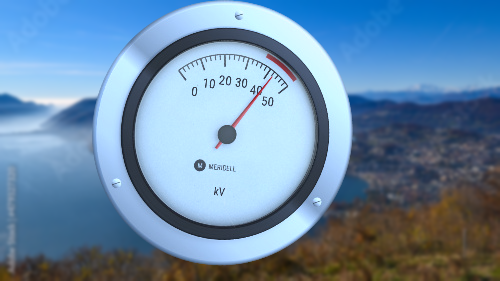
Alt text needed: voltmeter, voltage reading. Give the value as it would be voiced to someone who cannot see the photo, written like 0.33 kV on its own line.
42 kV
